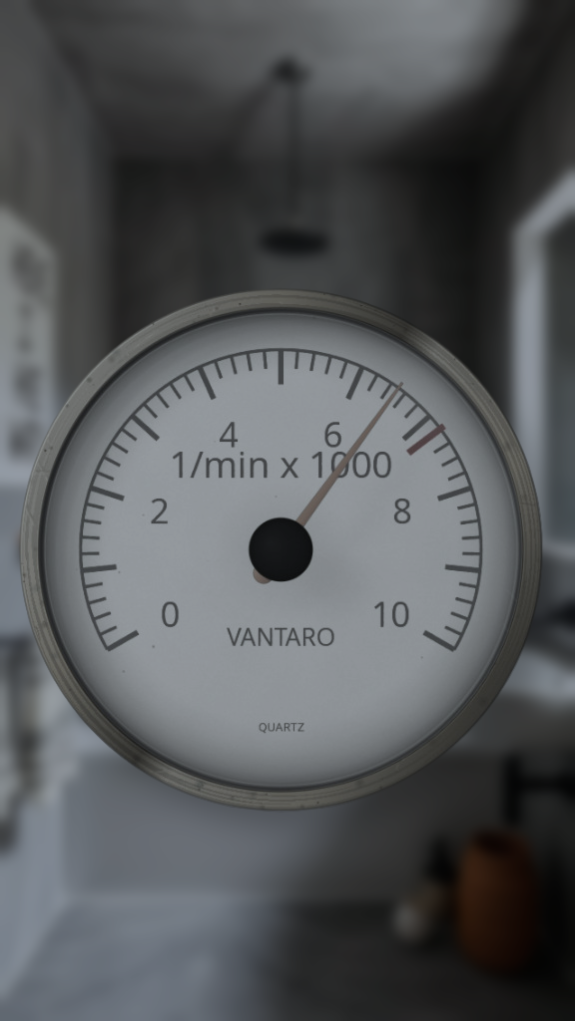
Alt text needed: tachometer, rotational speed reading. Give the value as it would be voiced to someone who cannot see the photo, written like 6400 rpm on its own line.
6500 rpm
